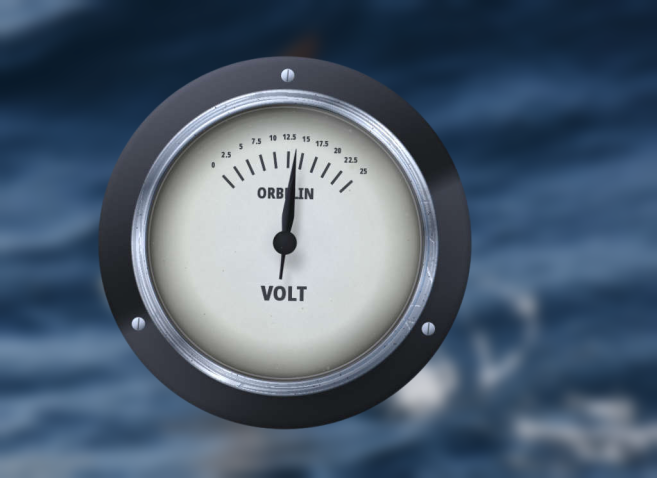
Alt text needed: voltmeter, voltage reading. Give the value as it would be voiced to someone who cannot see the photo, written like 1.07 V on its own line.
13.75 V
